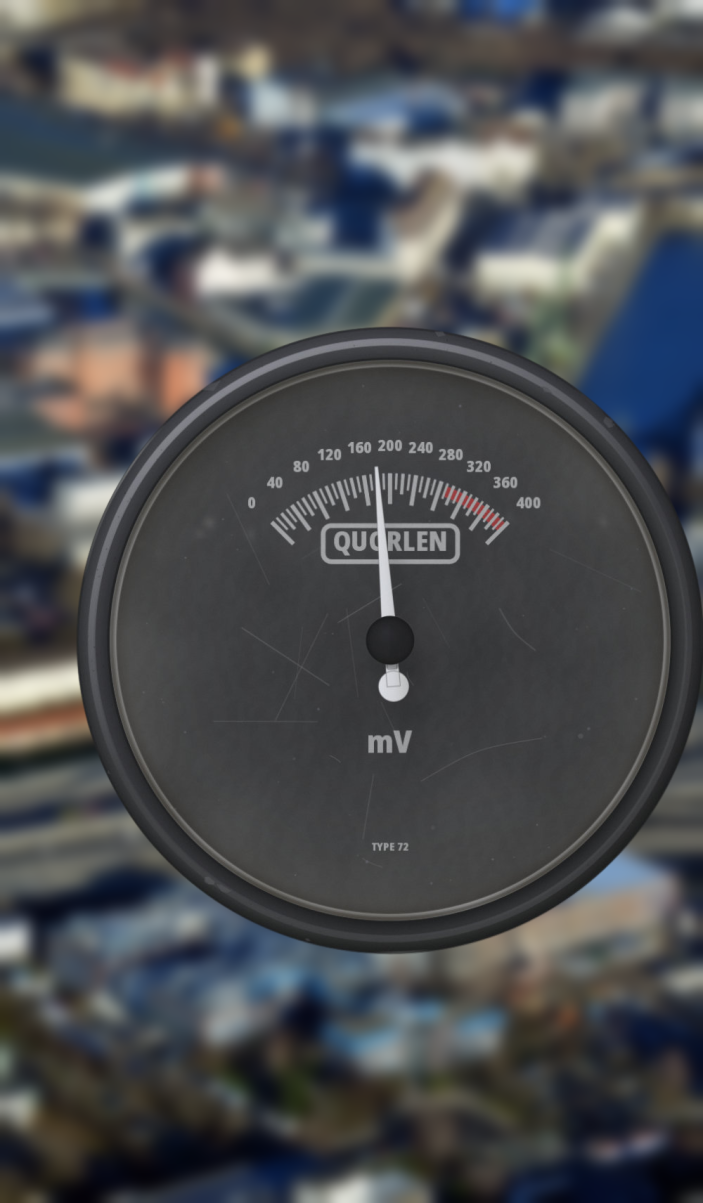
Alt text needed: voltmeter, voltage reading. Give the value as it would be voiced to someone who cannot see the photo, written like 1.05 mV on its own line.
180 mV
